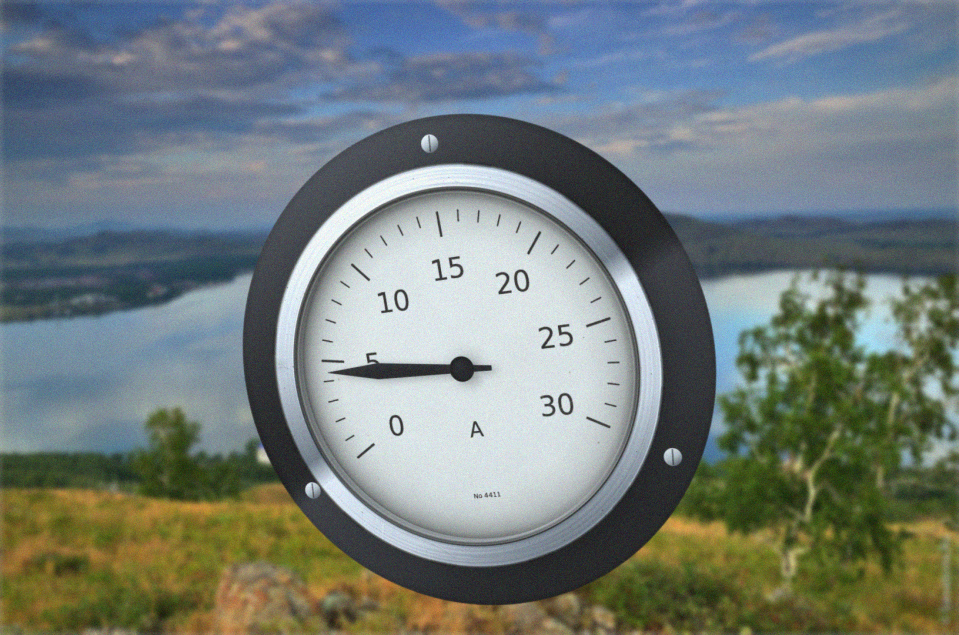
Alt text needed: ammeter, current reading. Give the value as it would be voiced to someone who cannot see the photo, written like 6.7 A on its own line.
4.5 A
